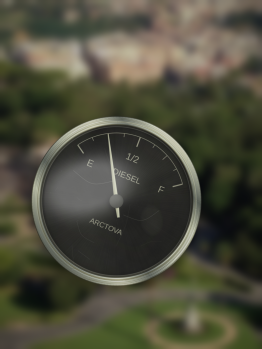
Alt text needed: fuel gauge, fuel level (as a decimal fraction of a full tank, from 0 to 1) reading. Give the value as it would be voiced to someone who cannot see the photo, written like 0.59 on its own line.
0.25
